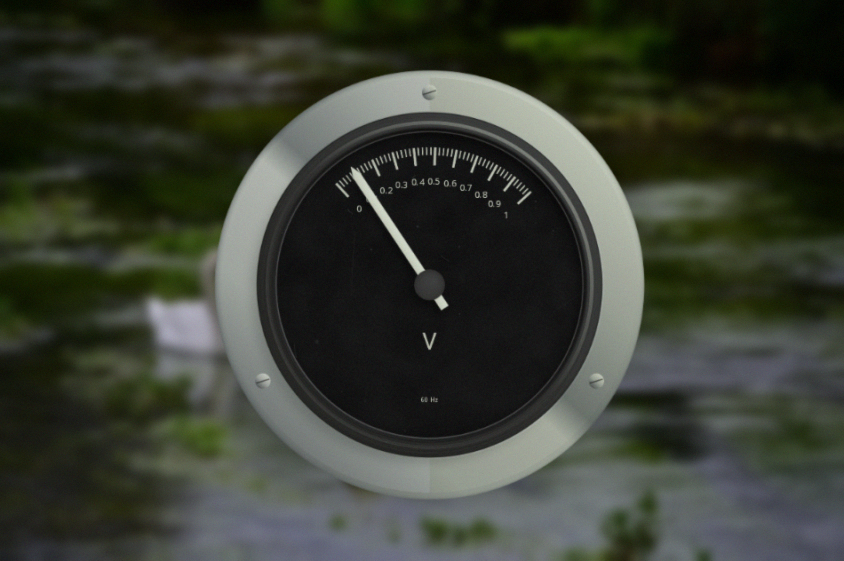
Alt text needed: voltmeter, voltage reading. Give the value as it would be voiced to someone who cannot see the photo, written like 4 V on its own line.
0.1 V
